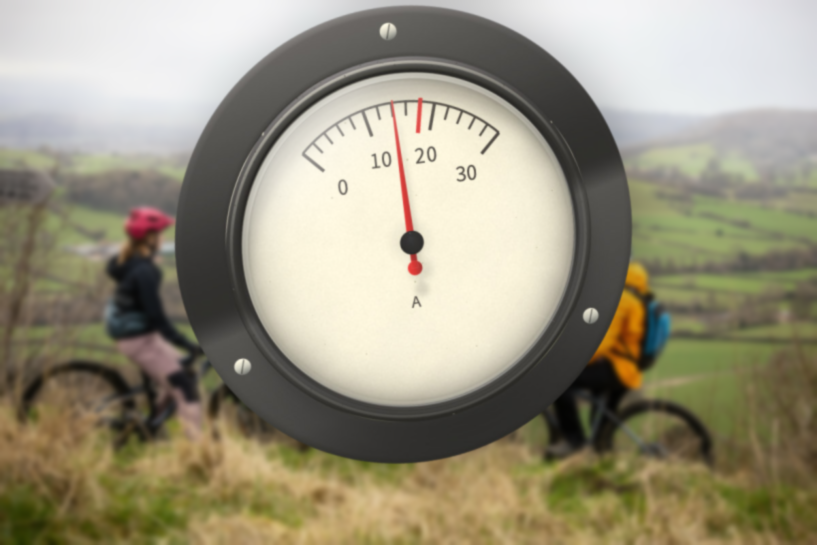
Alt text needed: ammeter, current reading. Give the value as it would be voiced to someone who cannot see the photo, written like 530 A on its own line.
14 A
